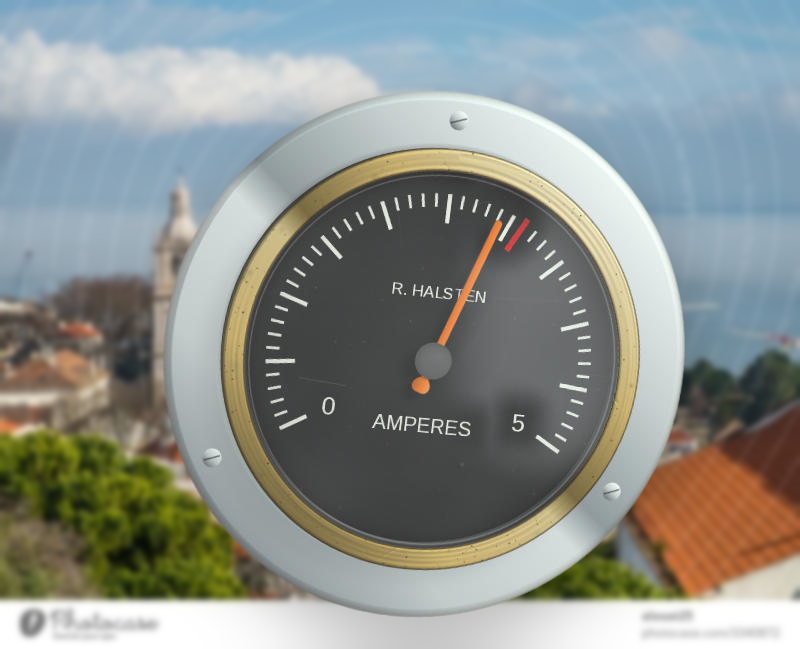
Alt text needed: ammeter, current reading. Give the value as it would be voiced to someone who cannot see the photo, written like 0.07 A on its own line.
2.9 A
